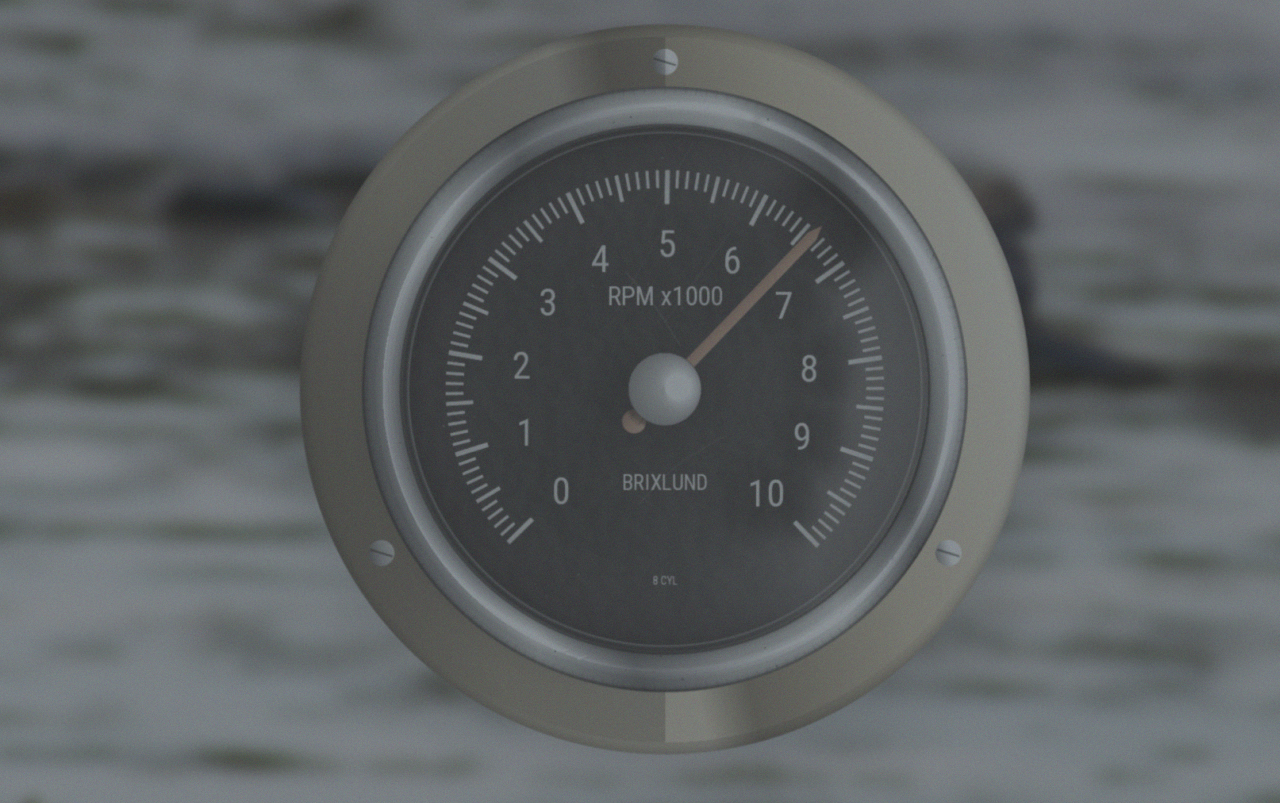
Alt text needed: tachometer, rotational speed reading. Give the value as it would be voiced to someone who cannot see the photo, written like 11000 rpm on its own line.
6600 rpm
